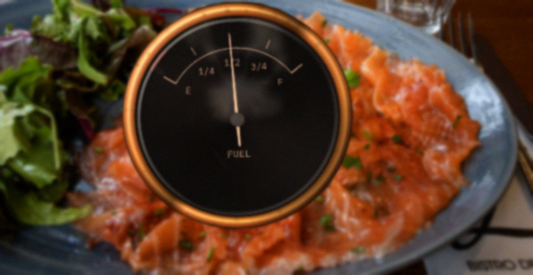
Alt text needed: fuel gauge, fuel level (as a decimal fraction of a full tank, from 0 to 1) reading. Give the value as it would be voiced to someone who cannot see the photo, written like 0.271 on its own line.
0.5
